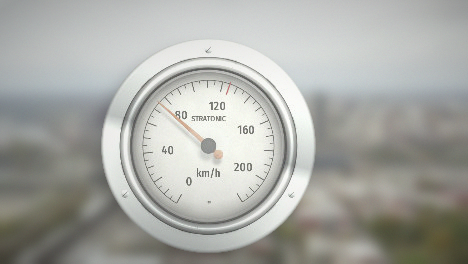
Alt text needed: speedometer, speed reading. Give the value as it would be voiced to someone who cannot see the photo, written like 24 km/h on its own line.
75 km/h
